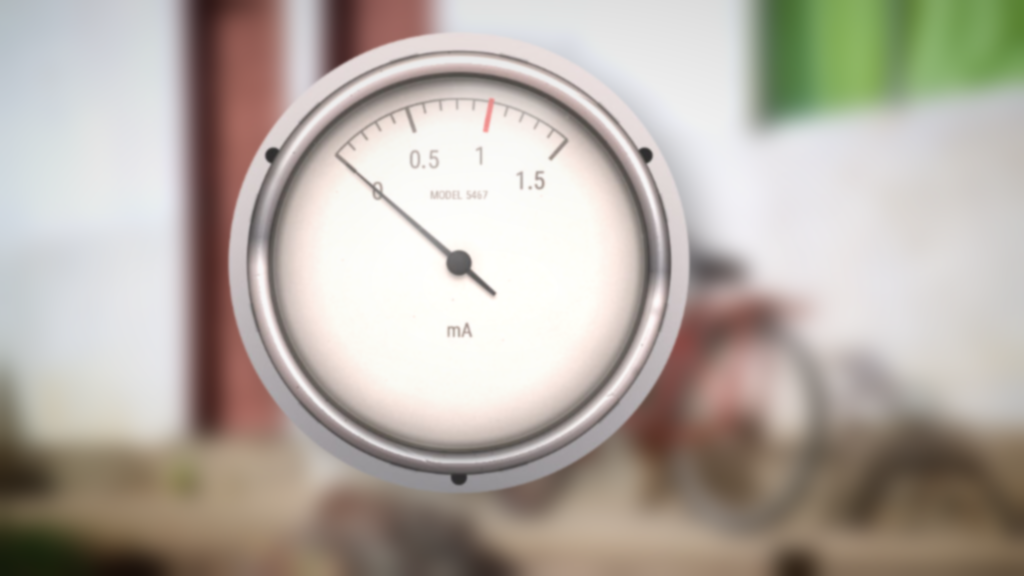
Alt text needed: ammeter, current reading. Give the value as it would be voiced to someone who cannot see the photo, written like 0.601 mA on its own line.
0 mA
